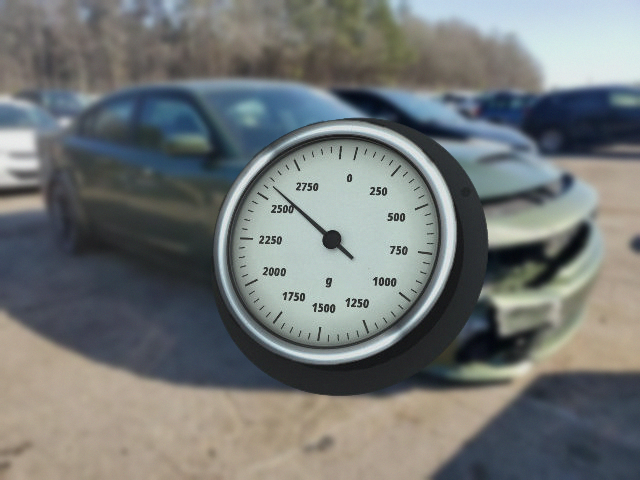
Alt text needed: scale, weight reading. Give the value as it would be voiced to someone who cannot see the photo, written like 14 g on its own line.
2575 g
